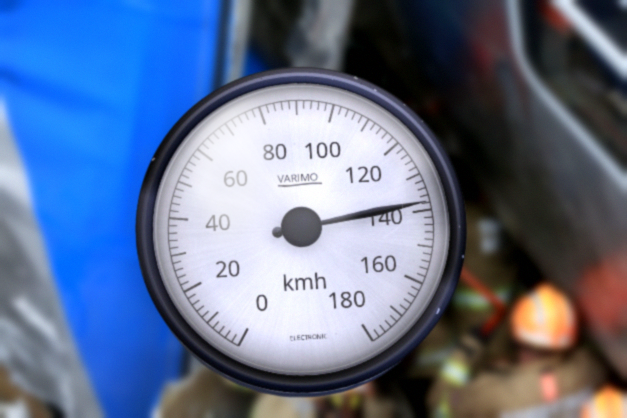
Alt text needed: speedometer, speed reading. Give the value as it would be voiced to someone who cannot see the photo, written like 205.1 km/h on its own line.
138 km/h
